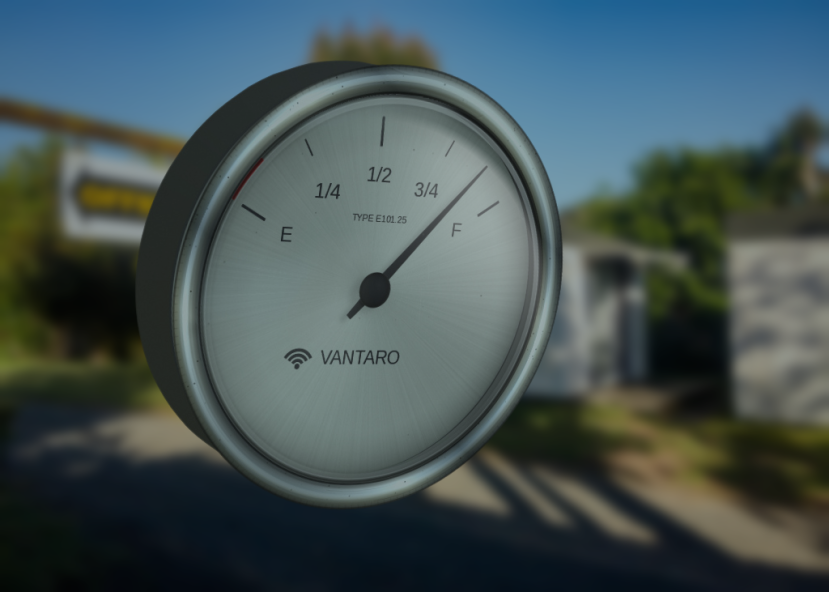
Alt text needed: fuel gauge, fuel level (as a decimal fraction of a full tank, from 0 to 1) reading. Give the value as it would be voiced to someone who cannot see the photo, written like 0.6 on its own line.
0.875
